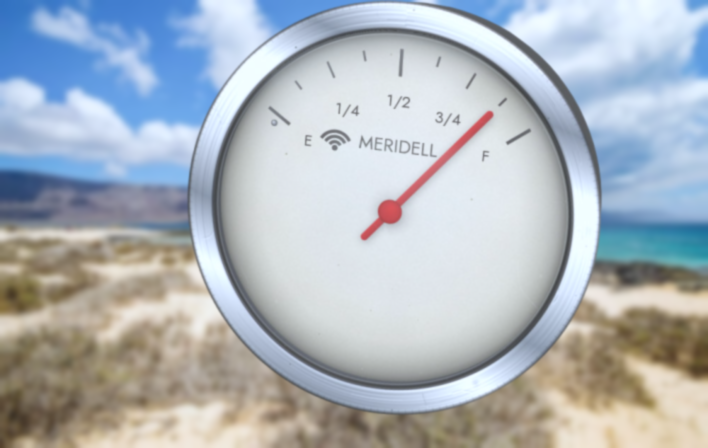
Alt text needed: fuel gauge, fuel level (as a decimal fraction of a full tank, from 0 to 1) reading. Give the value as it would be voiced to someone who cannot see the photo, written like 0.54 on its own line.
0.875
